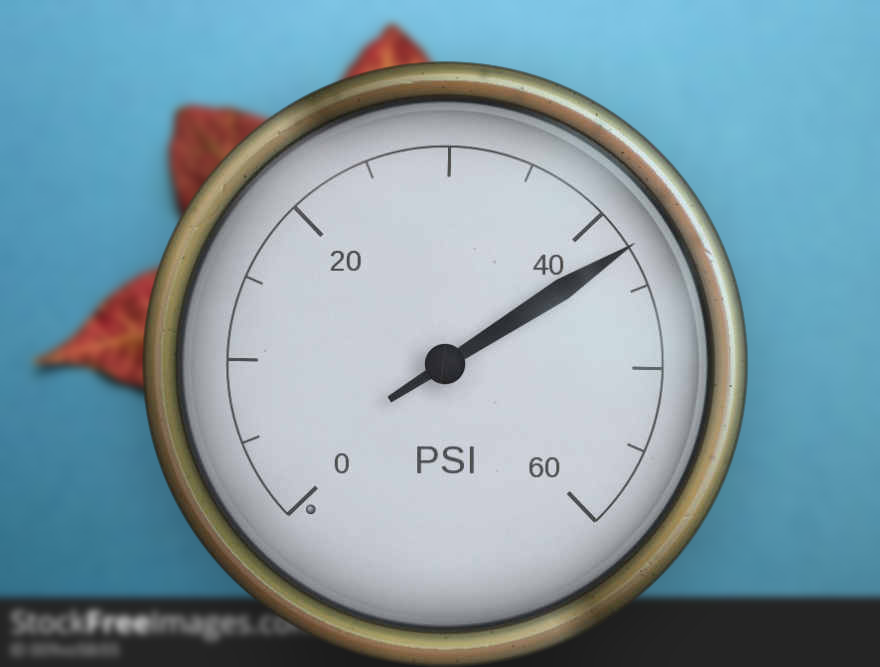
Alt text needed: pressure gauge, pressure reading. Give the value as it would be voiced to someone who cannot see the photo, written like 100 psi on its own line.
42.5 psi
